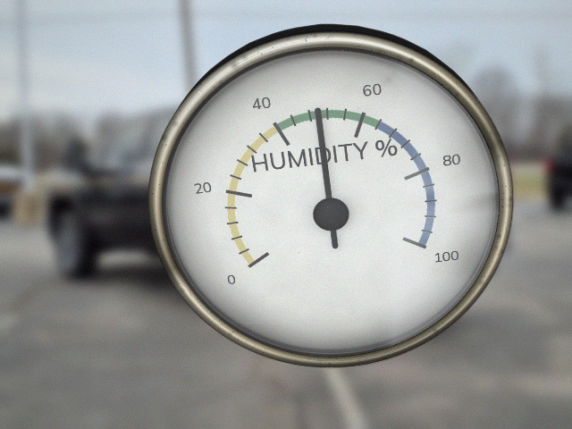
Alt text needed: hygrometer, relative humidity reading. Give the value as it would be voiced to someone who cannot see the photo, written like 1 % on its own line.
50 %
